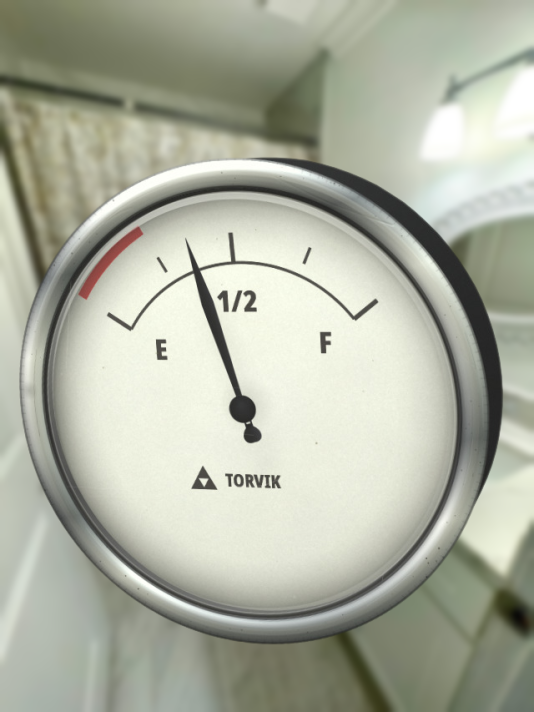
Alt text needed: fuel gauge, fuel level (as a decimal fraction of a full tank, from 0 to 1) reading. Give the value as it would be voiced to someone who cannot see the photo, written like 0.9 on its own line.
0.375
